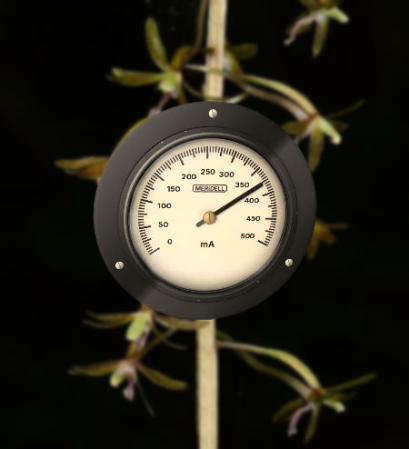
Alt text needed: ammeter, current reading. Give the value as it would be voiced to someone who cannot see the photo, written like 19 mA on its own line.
375 mA
